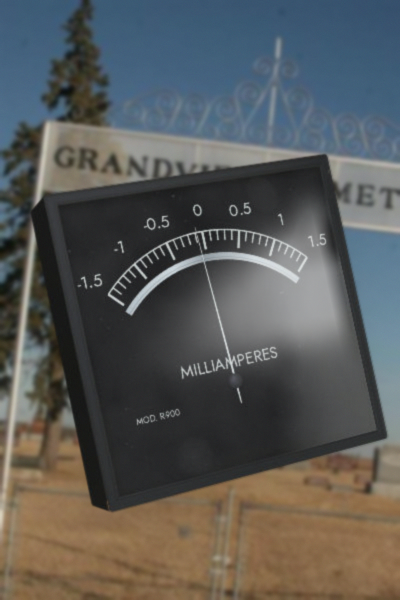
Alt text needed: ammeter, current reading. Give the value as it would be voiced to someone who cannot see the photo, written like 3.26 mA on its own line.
-0.1 mA
